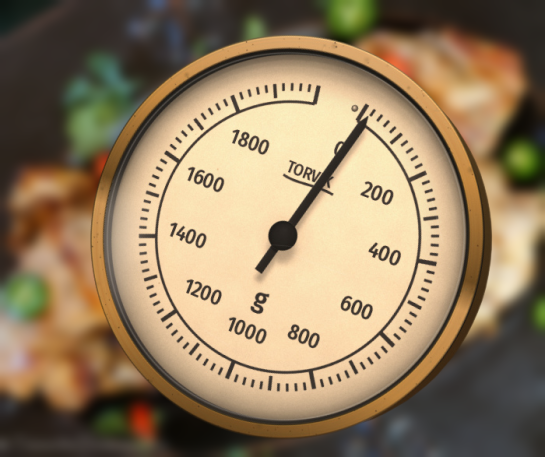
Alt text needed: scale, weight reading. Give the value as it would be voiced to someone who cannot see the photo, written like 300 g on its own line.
20 g
